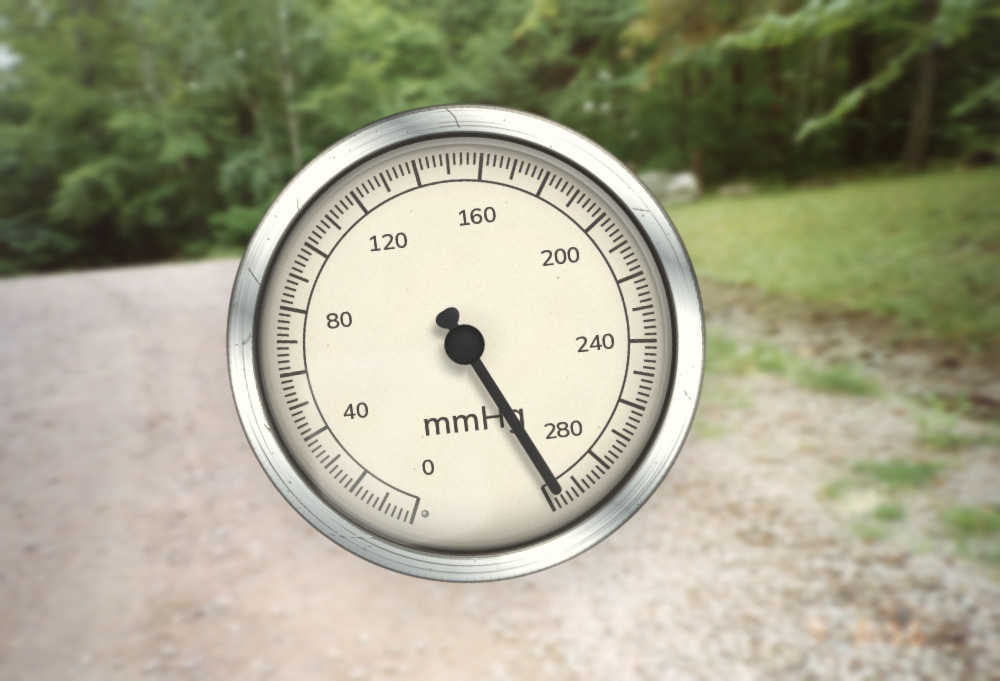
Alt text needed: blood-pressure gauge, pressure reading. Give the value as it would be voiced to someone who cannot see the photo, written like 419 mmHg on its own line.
296 mmHg
